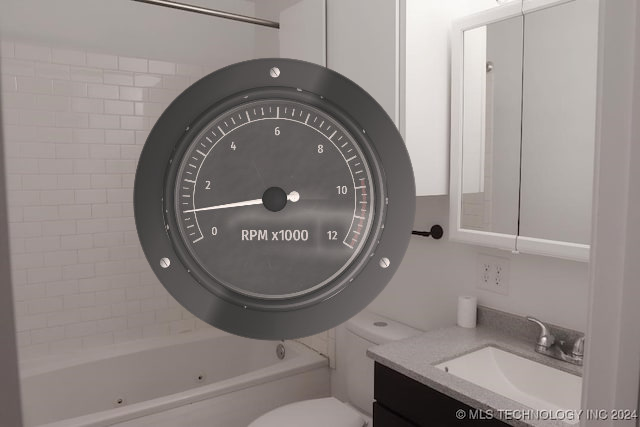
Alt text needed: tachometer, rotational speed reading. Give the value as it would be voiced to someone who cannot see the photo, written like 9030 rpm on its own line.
1000 rpm
